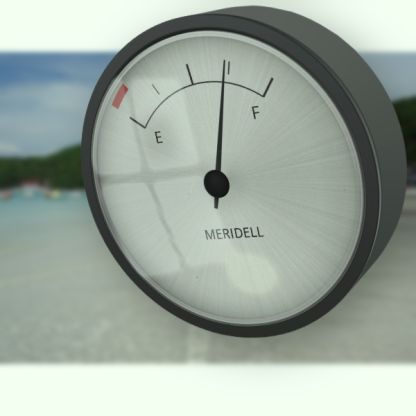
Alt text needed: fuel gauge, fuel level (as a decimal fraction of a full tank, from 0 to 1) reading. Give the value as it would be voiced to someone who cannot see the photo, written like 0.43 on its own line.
0.75
